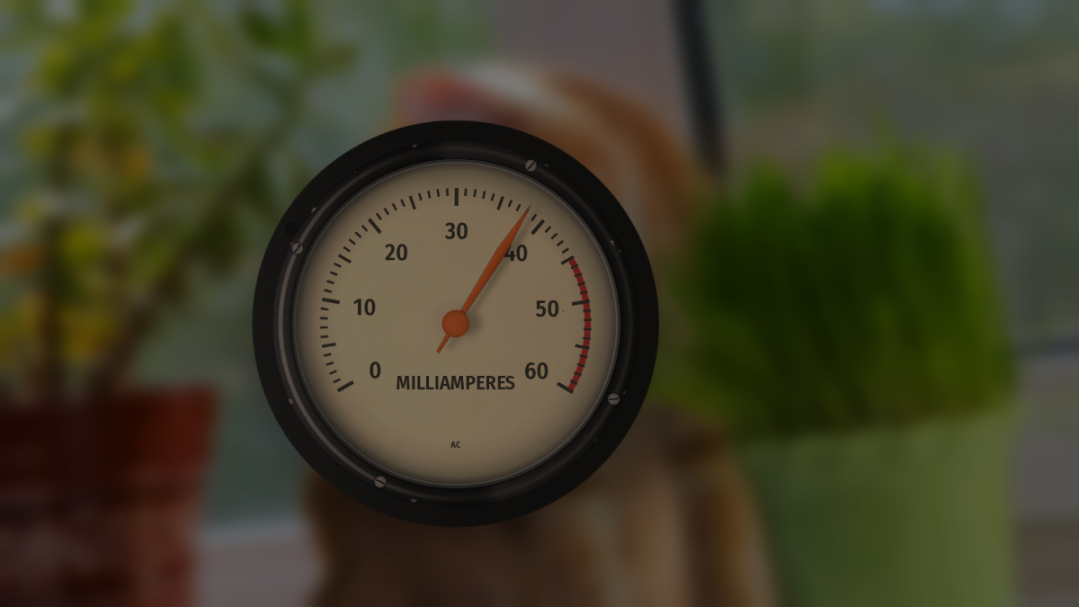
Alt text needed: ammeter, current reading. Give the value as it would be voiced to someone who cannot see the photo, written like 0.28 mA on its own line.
38 mA
